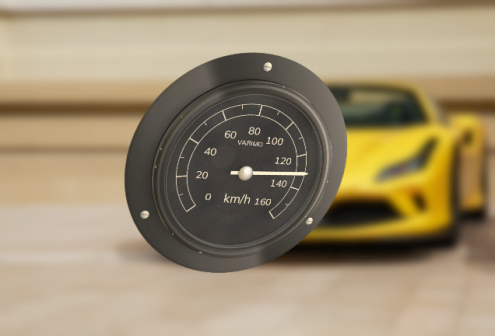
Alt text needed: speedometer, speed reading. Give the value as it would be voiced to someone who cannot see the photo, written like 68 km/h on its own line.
130 km/h
